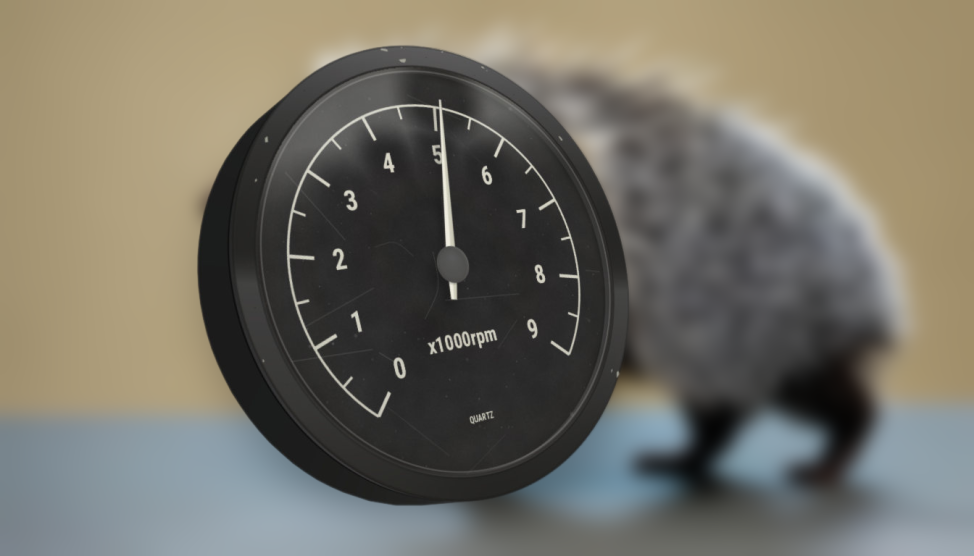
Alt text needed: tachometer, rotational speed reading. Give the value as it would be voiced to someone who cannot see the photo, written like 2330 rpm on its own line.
5000 rpm
